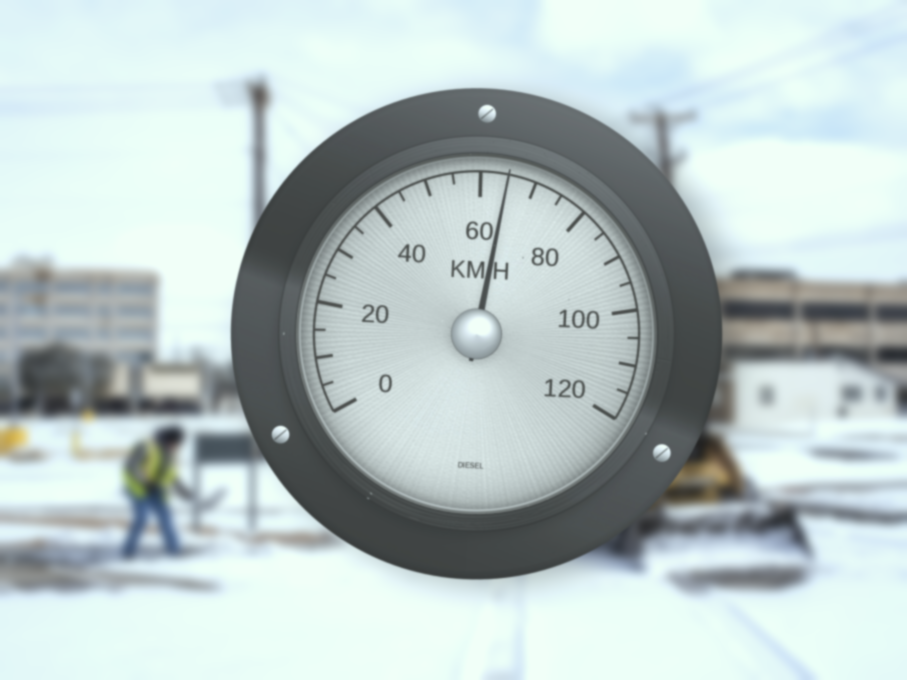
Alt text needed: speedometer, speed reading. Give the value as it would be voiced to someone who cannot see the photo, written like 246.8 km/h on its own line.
65 km/h
